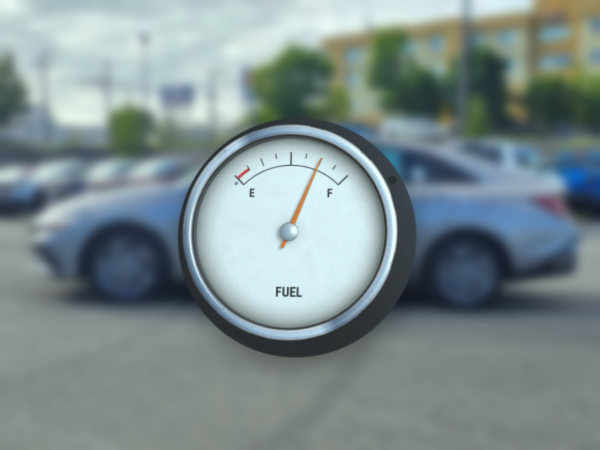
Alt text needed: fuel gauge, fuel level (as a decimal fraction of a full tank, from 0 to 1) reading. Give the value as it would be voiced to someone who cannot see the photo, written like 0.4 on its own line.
0.75
